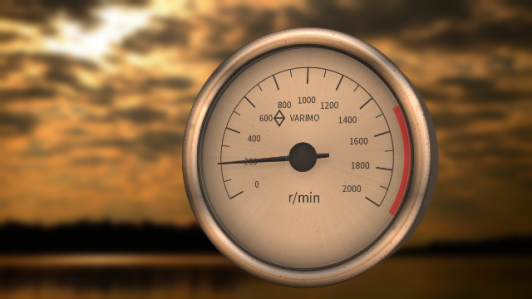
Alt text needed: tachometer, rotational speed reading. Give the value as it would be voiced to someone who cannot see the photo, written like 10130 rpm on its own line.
200 rpm
